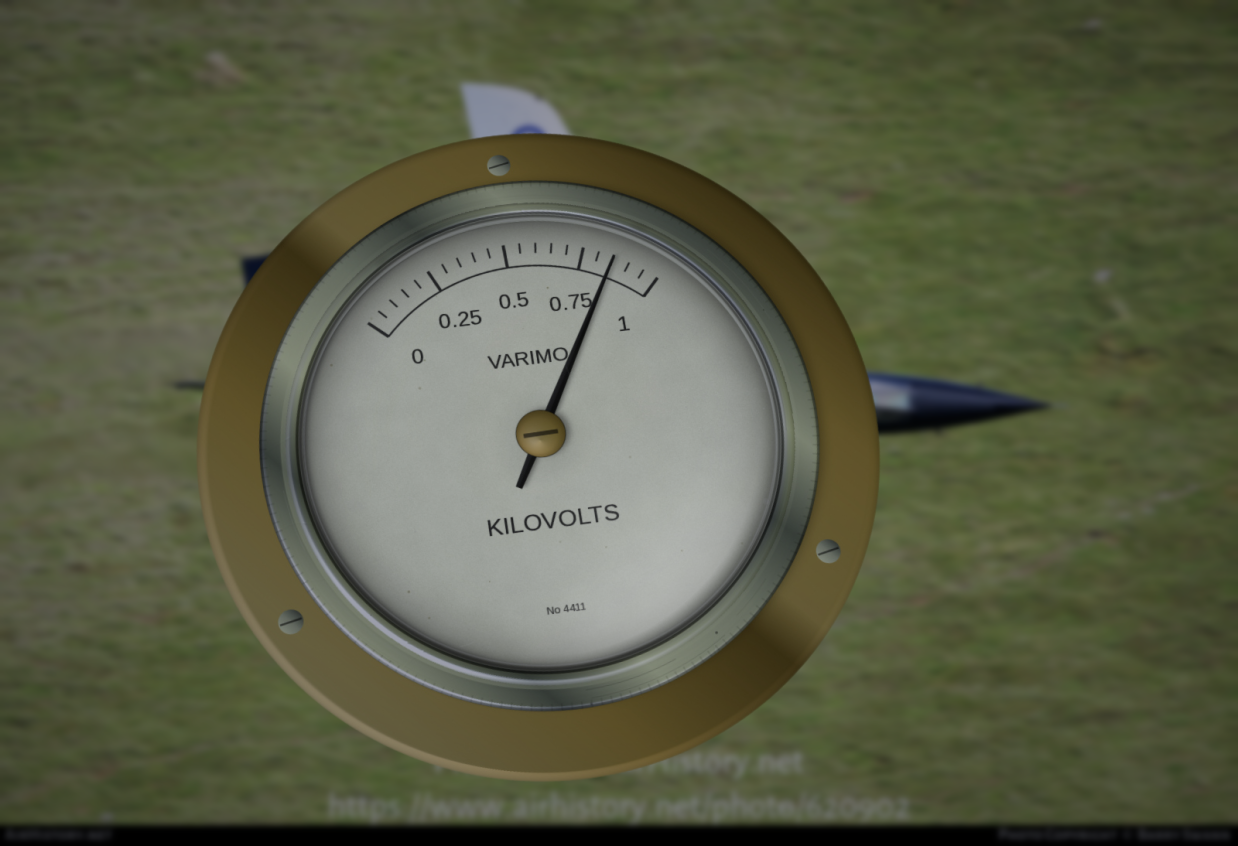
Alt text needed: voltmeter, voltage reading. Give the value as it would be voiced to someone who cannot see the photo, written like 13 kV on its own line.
0.85 kV
